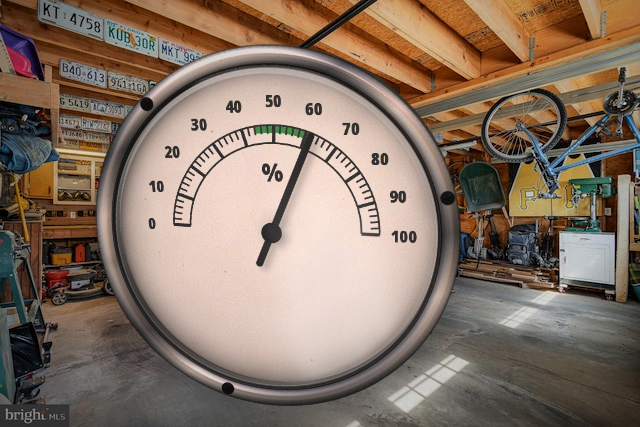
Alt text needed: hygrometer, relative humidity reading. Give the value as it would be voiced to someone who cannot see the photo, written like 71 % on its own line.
62 %
